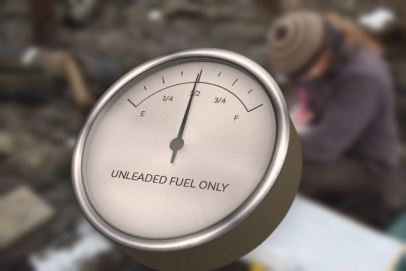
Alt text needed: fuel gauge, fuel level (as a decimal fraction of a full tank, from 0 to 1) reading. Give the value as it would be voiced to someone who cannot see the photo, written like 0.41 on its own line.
0.5
